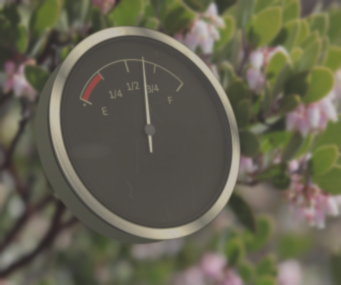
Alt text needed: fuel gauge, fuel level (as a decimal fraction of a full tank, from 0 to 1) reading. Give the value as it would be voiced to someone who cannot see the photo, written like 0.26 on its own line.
0.625
